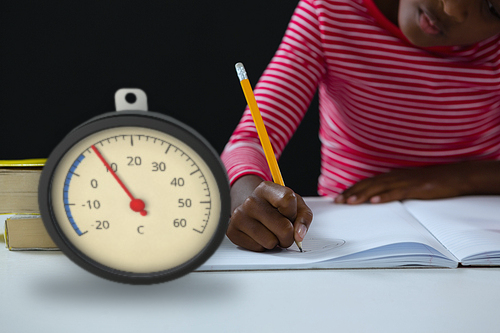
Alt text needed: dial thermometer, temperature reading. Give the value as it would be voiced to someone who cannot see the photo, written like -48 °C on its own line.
10 °C
